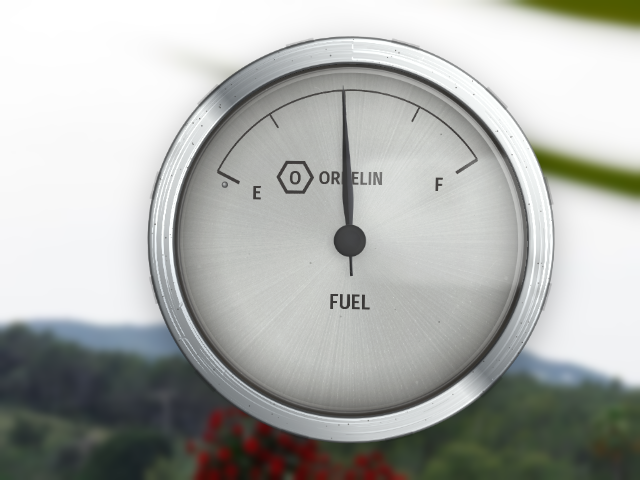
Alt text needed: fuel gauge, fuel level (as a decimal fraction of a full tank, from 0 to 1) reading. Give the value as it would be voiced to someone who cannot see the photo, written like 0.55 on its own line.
0.5
